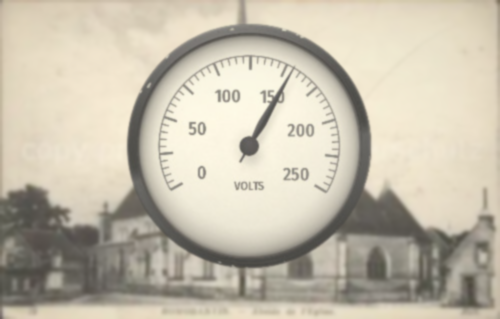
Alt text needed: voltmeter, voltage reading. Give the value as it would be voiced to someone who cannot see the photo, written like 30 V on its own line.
155 V
